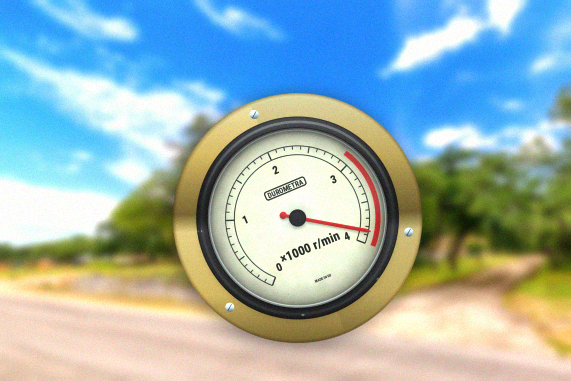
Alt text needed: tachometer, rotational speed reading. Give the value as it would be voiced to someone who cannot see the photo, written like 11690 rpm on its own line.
3850 rpm
